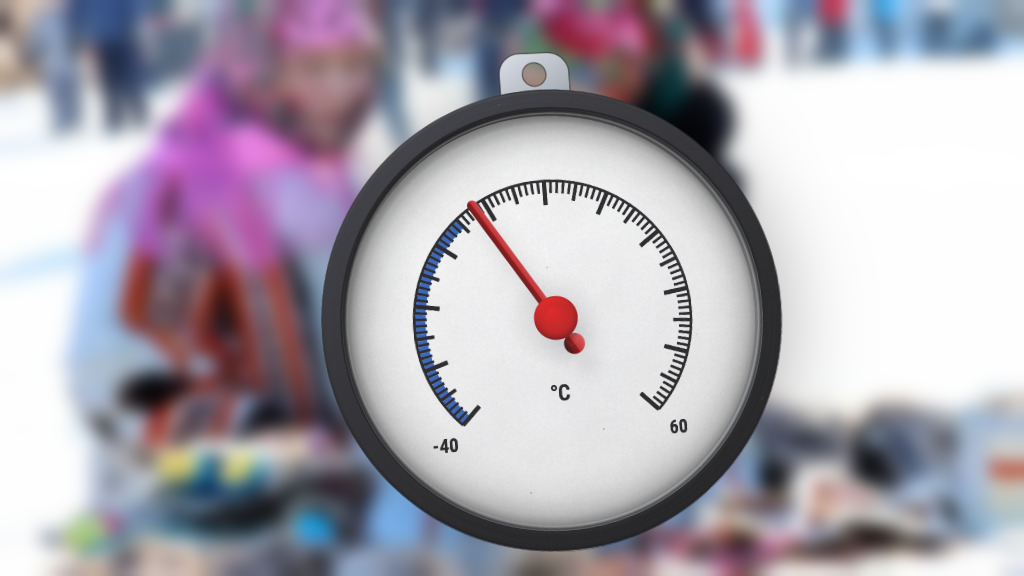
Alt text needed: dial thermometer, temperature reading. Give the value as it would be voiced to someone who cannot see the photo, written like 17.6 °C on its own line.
-2 °C
